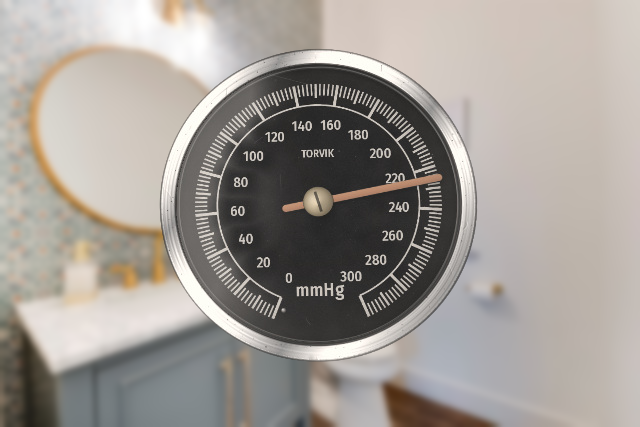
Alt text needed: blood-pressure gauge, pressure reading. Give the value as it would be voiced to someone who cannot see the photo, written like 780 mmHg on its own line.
226 mmHg
